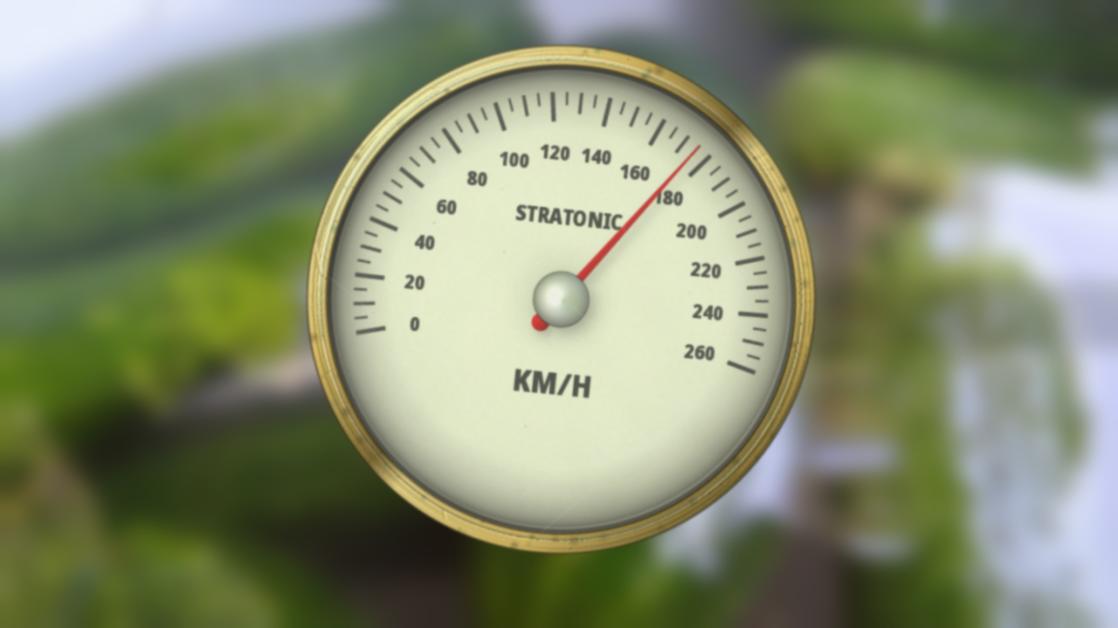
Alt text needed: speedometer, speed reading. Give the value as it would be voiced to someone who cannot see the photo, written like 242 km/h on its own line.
175 km/h
